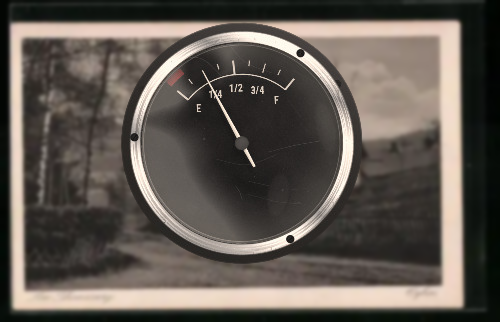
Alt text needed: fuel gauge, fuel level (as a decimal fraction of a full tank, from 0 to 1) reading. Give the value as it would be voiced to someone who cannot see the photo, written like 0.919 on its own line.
0.25
